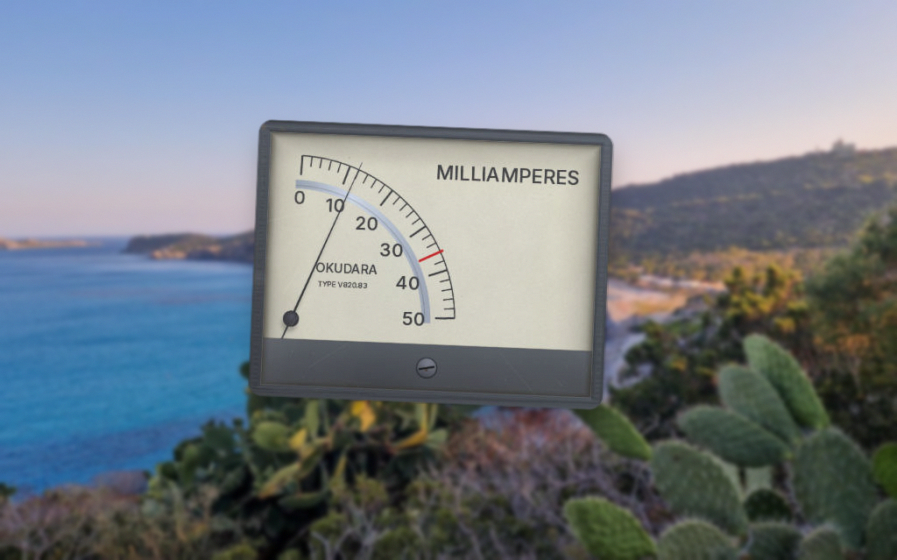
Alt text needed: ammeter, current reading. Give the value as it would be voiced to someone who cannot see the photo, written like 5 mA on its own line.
12 mA
